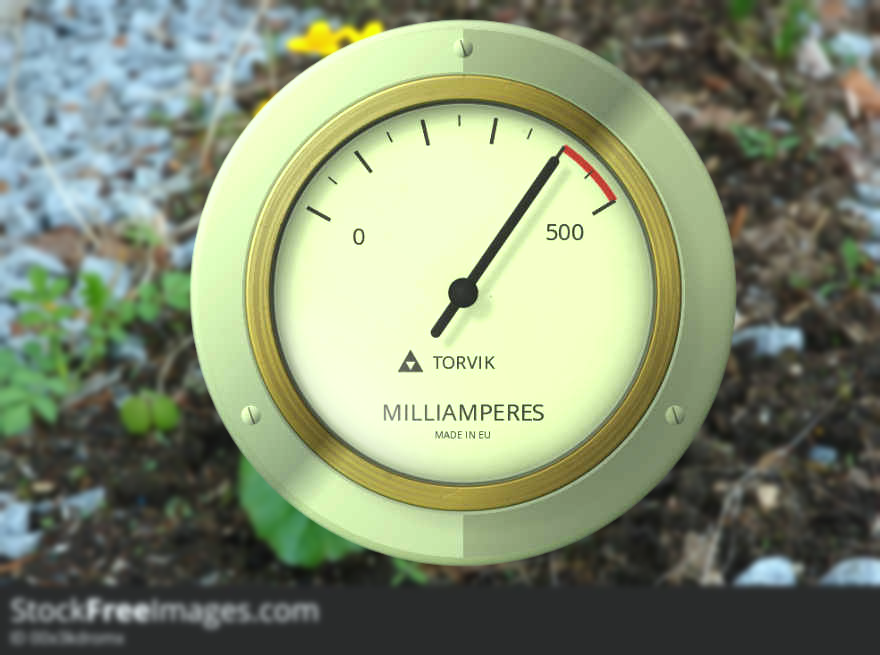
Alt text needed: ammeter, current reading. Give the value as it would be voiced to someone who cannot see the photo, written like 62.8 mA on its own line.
400 mA
